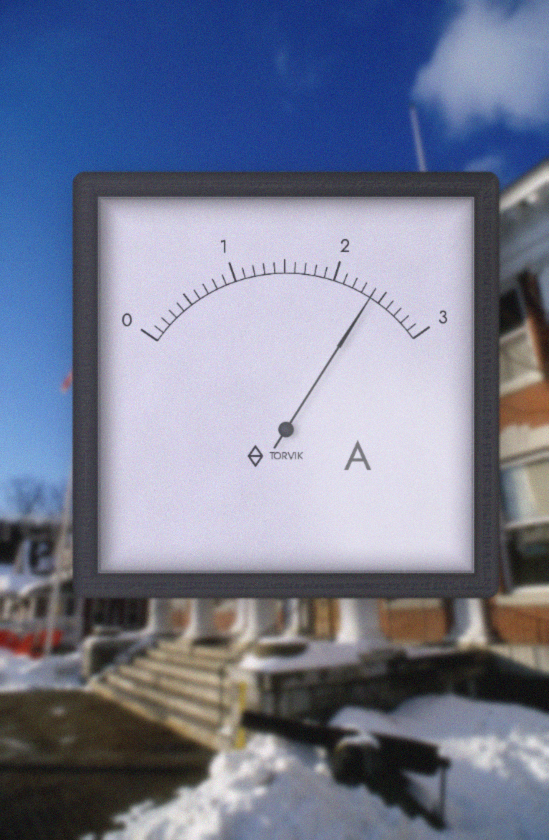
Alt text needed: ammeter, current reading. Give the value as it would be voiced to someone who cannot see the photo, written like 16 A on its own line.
2.4 A
